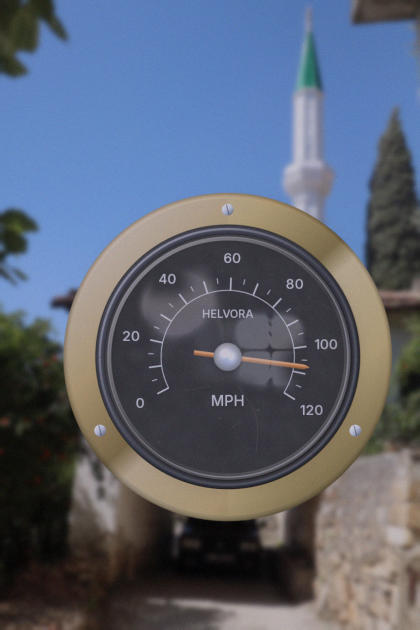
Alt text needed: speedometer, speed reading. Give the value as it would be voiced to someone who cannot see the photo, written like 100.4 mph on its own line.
107.5 mph
